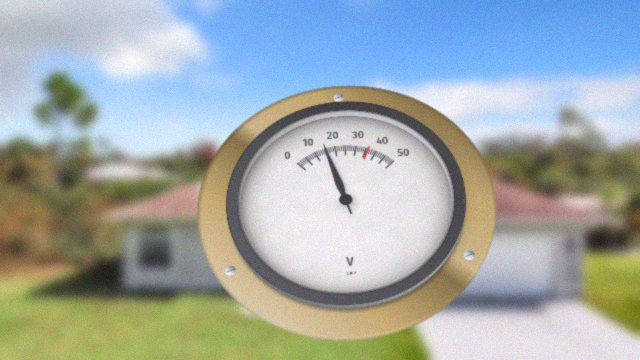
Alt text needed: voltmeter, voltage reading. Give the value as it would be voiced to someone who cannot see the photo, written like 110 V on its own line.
15 V
